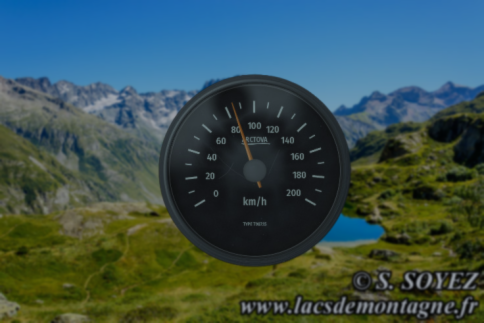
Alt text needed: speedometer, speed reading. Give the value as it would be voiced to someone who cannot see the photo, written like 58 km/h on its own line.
85 km/h
